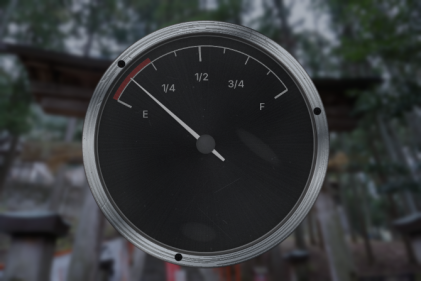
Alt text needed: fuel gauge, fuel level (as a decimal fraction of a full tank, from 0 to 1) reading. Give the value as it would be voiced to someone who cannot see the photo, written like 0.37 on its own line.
0.125
